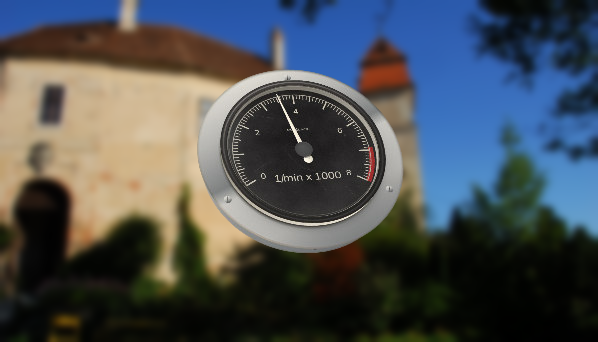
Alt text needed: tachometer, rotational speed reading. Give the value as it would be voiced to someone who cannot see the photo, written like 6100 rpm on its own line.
3500 rpm
